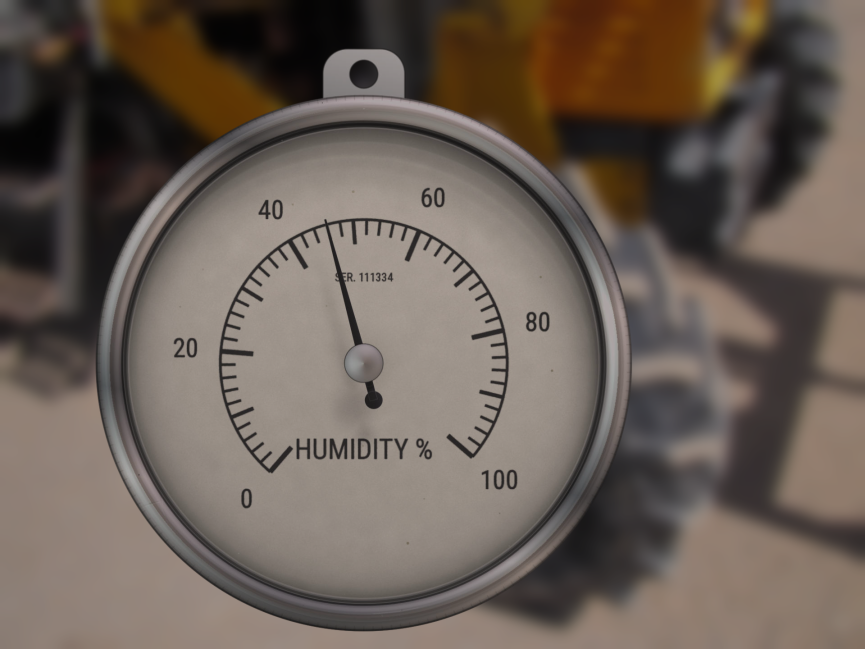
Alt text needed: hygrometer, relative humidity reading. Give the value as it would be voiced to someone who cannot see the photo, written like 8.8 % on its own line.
46 %
